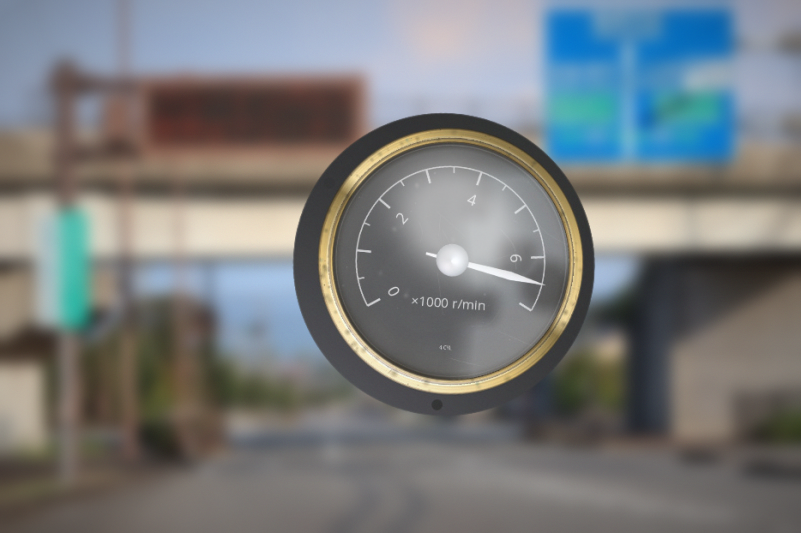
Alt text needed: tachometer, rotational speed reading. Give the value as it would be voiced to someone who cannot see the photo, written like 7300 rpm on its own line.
6500 rpm
